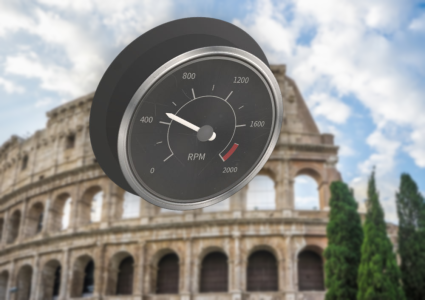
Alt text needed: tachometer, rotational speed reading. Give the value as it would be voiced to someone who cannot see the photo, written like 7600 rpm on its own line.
500 rpm
